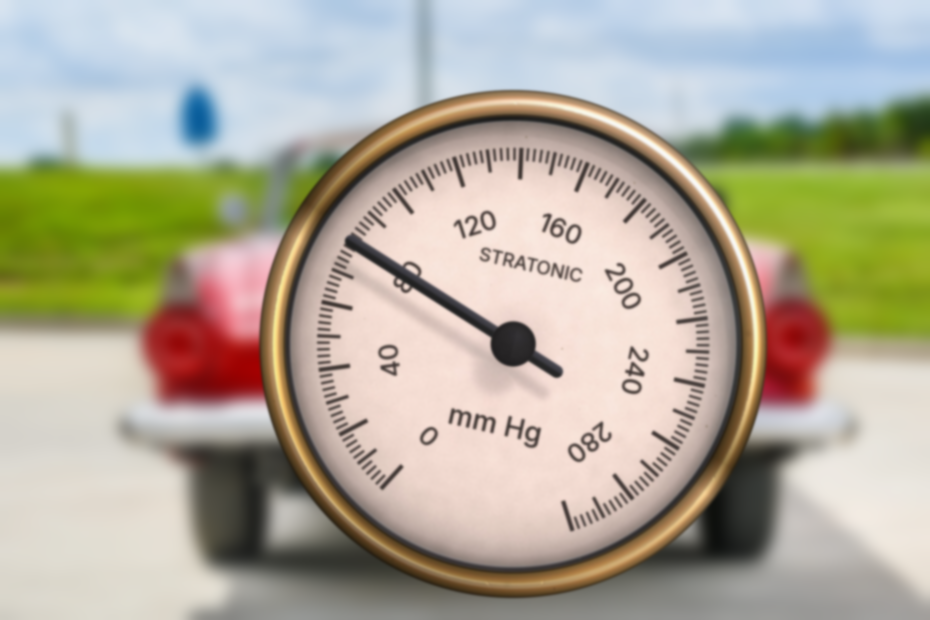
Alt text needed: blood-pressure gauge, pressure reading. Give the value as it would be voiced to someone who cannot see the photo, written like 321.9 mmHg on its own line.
80 mmHg
